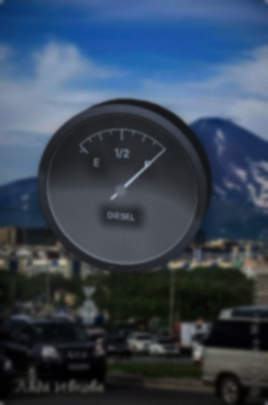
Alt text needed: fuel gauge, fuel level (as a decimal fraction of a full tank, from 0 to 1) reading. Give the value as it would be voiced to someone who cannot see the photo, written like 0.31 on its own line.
1
